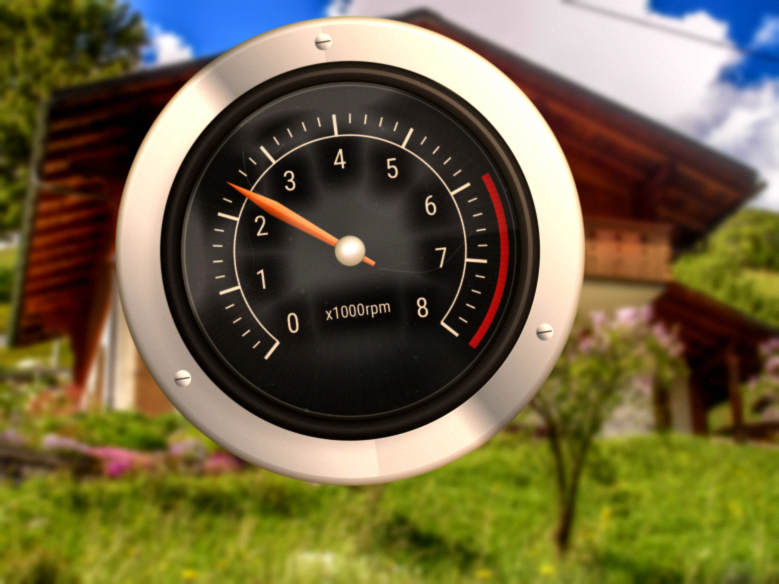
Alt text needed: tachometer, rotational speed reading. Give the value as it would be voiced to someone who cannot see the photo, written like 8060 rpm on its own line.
2400 rpm
